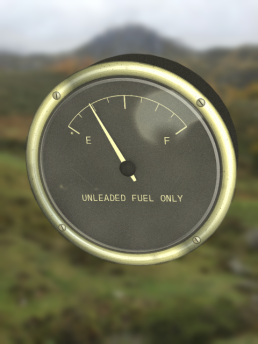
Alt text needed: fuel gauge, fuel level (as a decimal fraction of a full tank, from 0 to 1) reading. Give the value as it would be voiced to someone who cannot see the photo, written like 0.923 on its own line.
0.25
